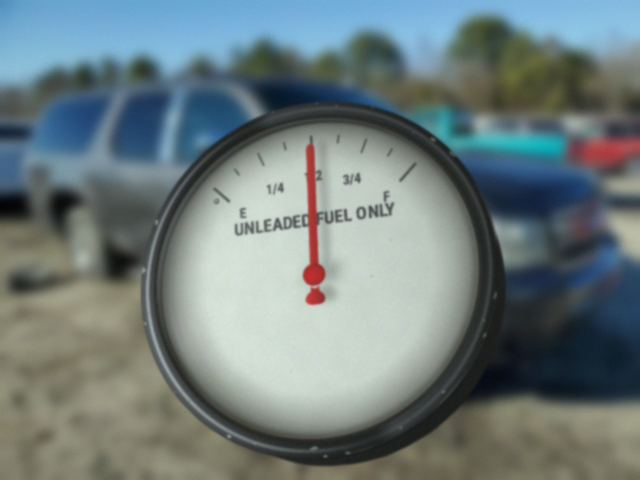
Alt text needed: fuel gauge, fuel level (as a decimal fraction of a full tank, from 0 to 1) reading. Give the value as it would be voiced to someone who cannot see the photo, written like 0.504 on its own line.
0.5
